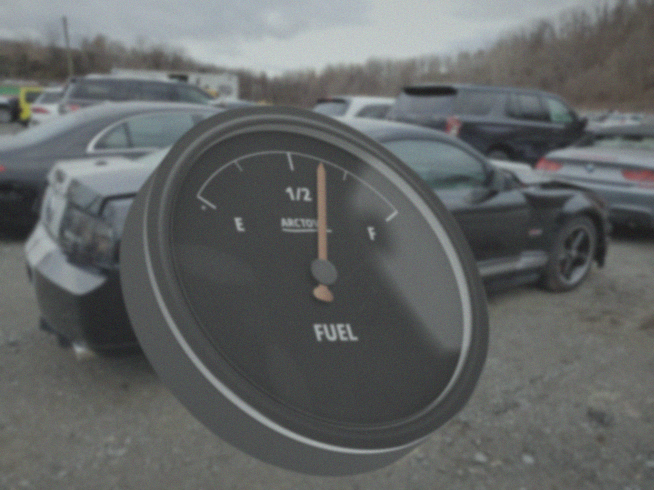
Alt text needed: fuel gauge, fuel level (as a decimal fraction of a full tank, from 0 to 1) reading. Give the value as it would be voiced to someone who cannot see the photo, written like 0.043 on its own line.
0.625
